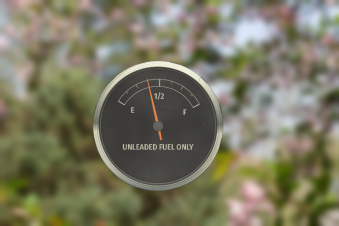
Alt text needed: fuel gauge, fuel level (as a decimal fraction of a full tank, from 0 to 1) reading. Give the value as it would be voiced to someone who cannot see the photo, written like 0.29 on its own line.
0.375
